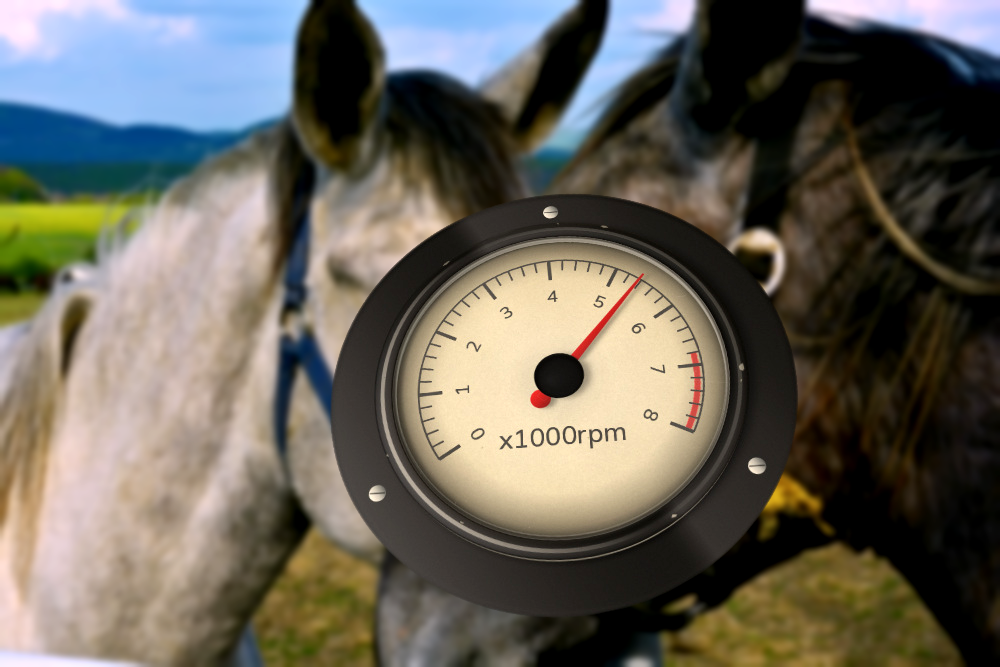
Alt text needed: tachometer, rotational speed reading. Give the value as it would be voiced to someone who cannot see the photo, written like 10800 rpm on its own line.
5400 rpm
